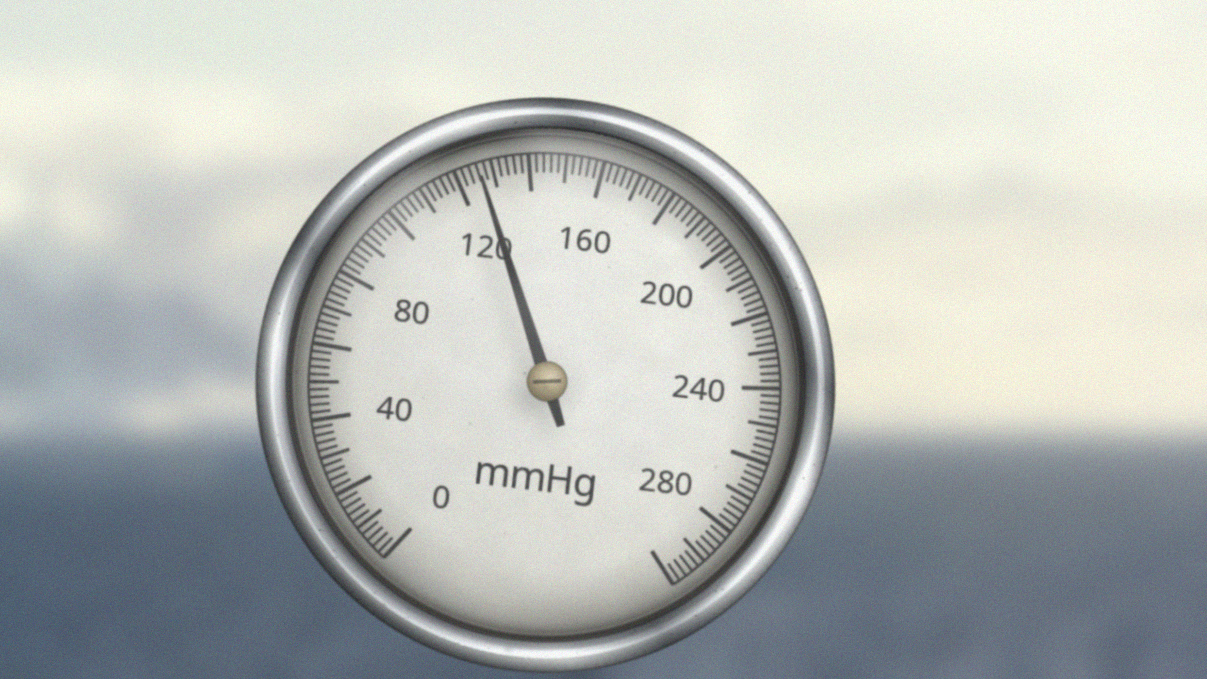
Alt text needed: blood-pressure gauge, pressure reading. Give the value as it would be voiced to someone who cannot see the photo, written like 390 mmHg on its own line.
126 mmHg
